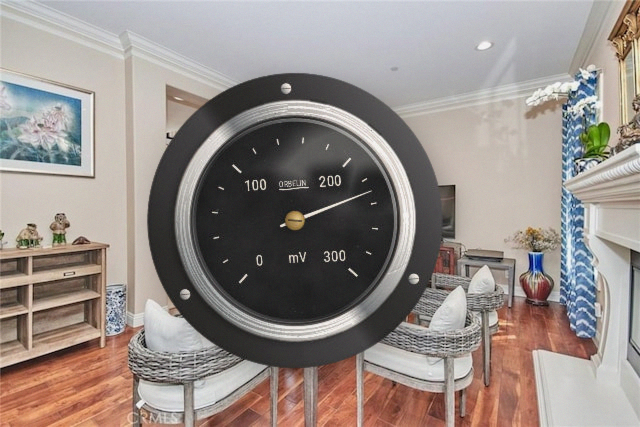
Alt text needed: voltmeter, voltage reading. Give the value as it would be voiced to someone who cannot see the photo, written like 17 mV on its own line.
230 mV
